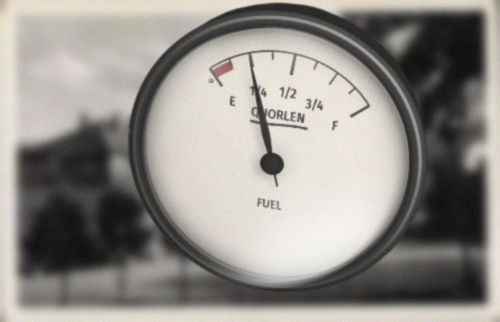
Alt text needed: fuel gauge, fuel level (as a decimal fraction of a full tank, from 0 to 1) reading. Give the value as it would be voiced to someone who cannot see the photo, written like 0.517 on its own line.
0.25
